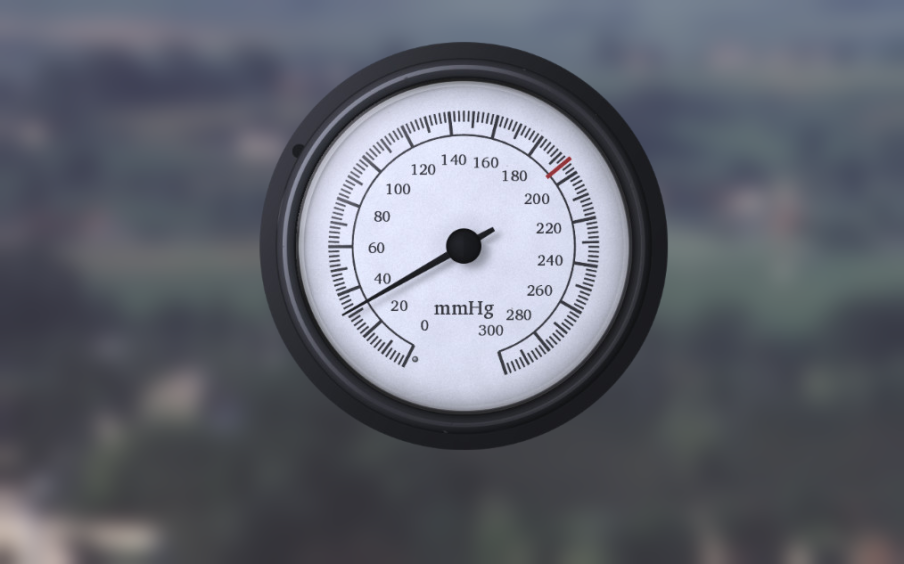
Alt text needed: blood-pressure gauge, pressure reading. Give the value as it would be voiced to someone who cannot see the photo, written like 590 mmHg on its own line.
32 mmHg
